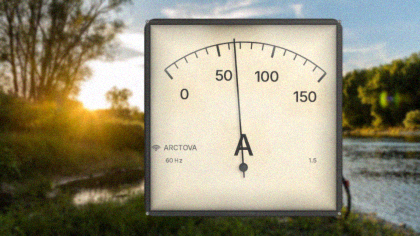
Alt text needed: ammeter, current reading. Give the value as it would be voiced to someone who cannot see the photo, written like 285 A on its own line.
65 A
